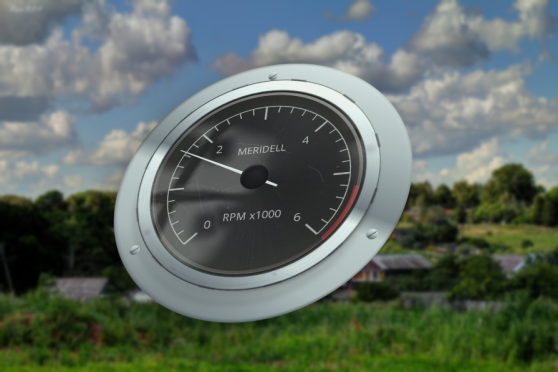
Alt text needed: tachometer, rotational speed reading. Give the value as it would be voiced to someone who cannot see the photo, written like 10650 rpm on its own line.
1600 rpm
